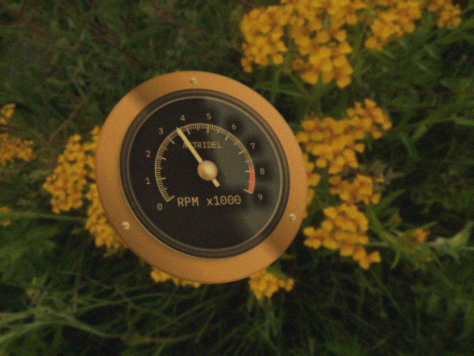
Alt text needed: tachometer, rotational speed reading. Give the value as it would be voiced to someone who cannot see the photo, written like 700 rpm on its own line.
3500 rpm
